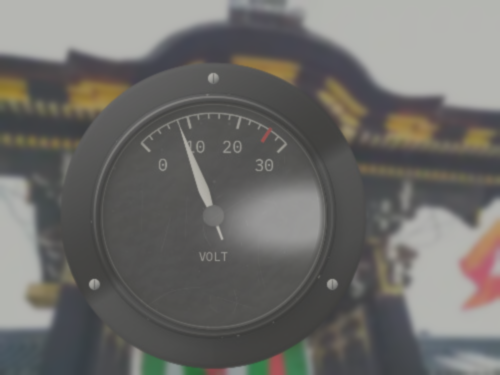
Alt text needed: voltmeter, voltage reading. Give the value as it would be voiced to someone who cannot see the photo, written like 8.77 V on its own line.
8 V
